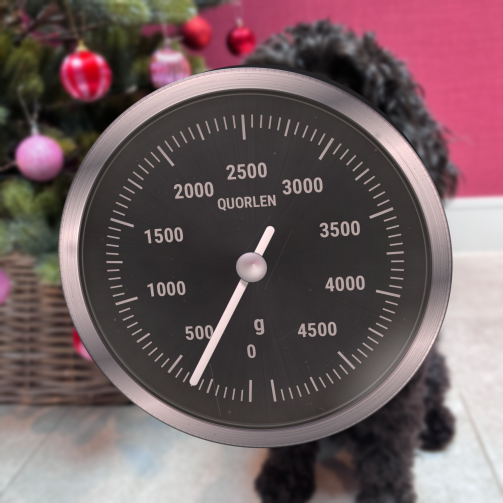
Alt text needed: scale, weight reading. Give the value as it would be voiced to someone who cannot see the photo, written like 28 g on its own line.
350 g
